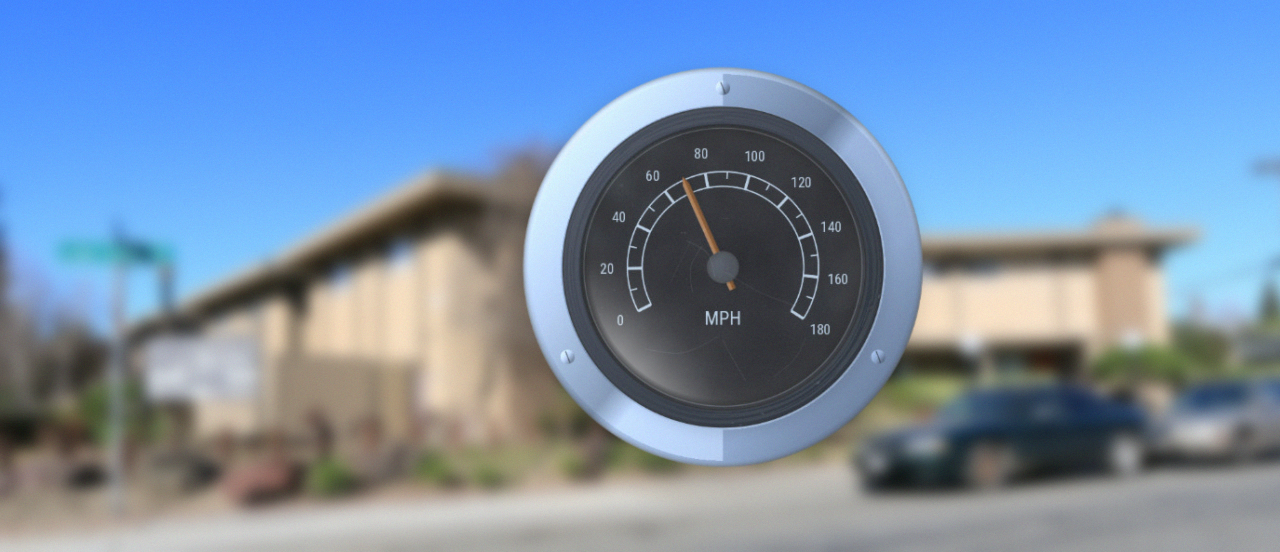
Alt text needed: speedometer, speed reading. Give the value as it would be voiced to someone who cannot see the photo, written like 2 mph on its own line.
70 mph
